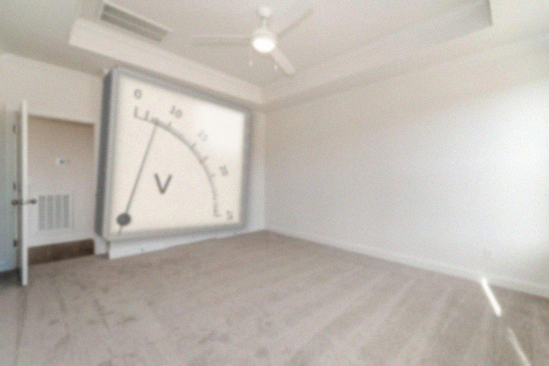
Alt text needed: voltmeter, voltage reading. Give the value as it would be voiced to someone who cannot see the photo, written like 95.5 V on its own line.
7.5 V
